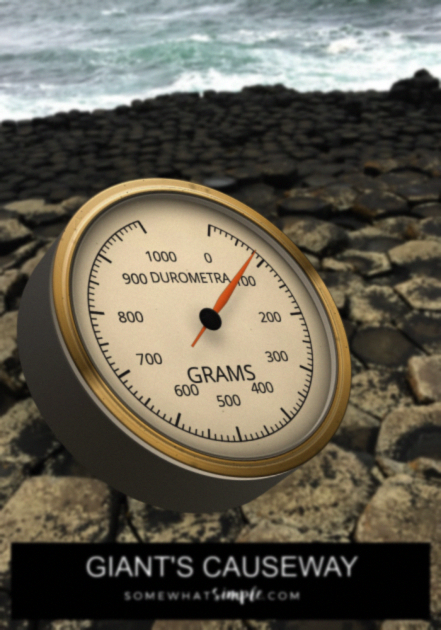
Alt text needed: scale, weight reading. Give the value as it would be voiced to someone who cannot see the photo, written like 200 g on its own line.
80 g
